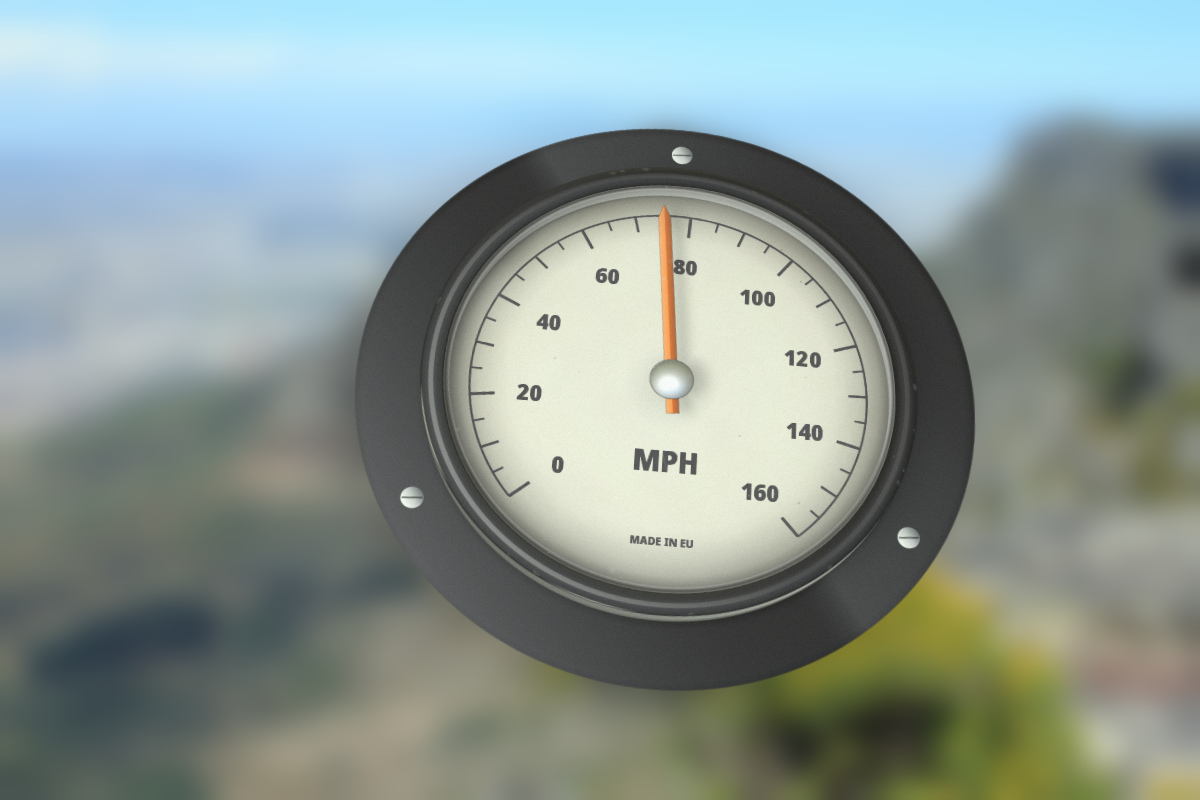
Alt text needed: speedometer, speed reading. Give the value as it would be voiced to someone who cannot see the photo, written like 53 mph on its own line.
75 mph
